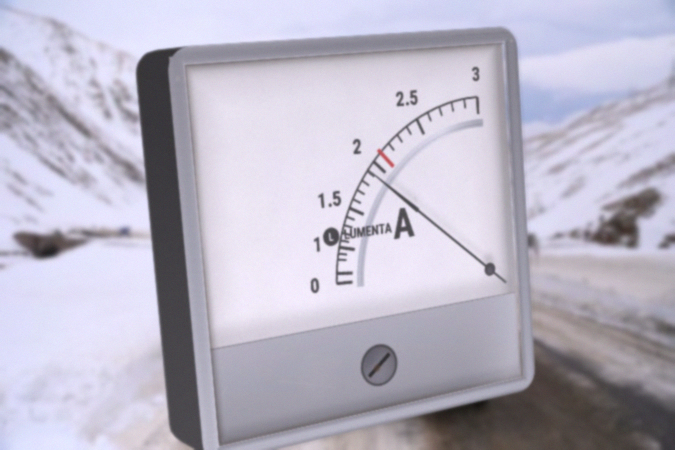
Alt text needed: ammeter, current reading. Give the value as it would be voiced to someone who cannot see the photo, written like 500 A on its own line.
1.9 A
